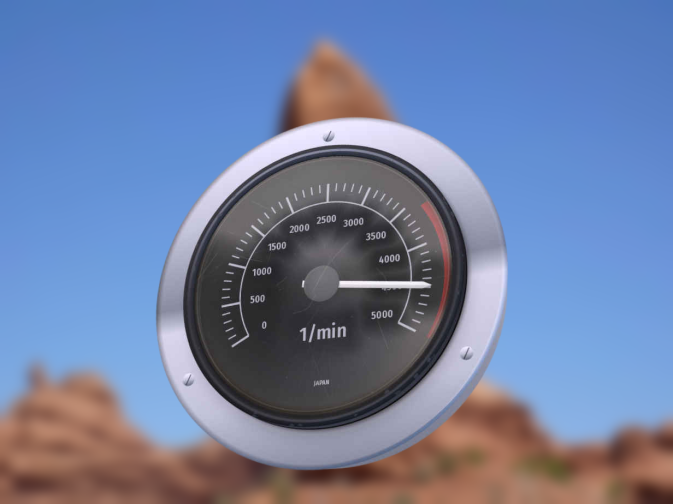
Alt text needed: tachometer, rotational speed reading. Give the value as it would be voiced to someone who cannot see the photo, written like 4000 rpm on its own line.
4500 rpm
